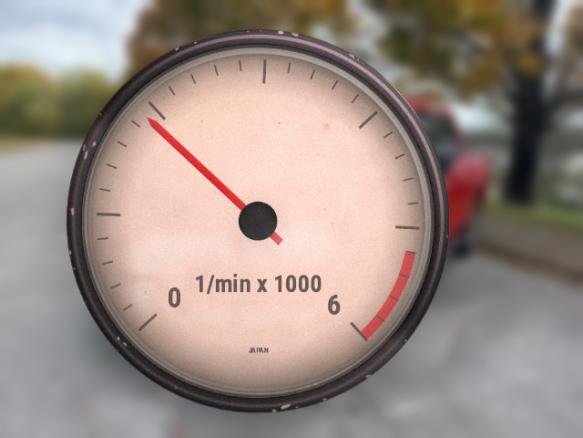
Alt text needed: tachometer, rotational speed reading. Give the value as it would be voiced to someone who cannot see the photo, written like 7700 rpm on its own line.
1900 rpm
